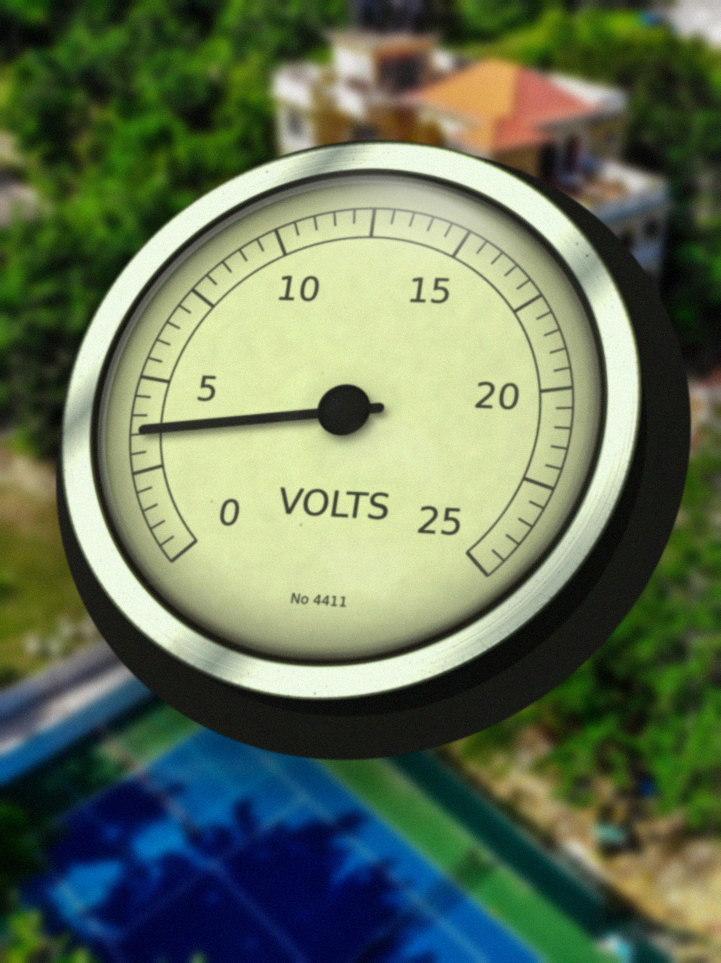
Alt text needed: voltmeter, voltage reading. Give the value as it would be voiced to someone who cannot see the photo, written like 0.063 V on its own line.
3.5 V
